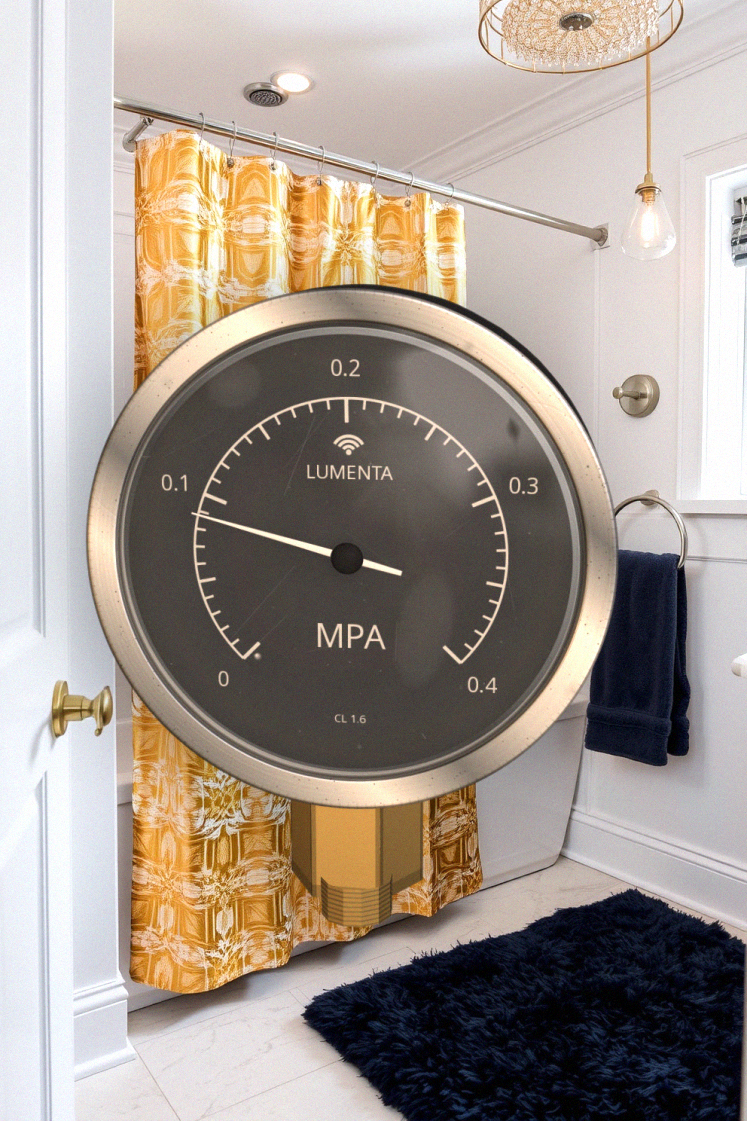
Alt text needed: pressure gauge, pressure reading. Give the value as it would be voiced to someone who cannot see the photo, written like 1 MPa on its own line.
0.09 MPa
